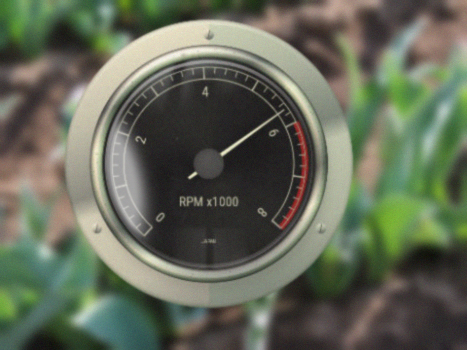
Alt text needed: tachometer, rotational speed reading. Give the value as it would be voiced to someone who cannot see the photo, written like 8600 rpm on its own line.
5700 rpm
